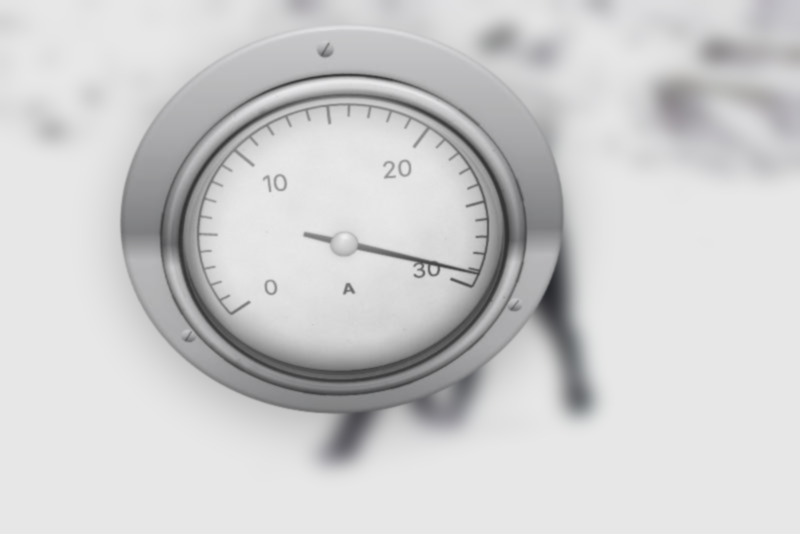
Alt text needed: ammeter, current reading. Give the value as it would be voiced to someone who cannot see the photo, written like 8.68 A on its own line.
29 A
